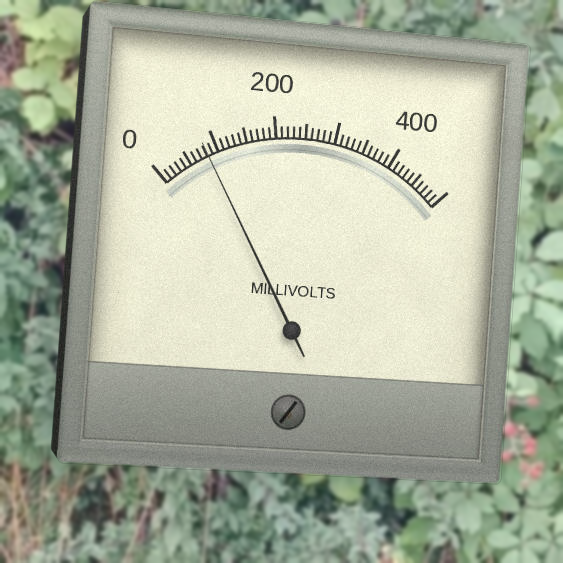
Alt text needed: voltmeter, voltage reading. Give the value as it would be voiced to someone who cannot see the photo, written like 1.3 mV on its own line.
80 mV
